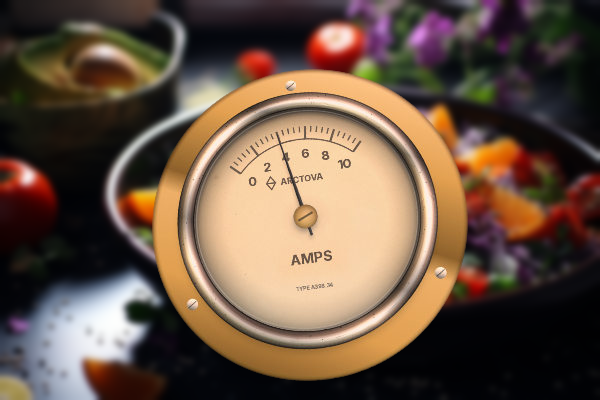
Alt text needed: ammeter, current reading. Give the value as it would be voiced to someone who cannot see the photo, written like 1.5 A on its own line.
4 A
